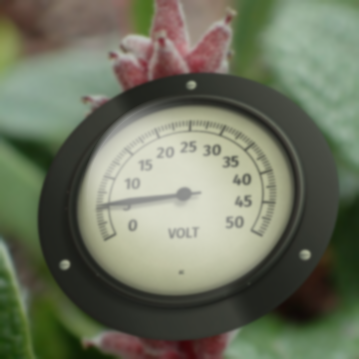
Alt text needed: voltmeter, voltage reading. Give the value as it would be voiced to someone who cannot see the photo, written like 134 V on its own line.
5 V
